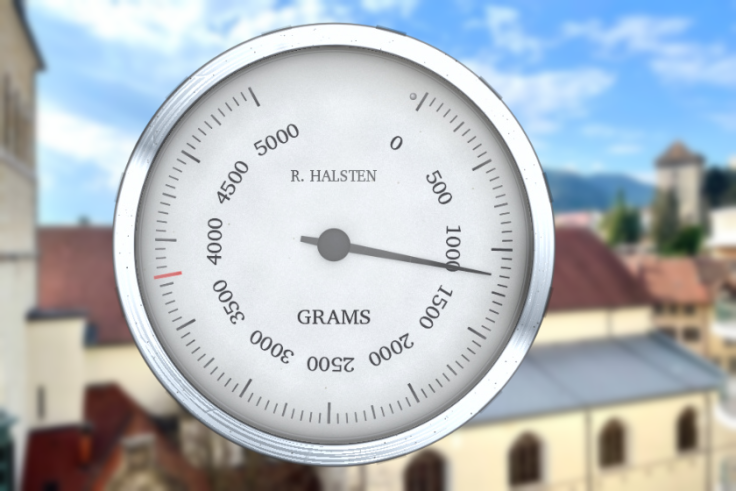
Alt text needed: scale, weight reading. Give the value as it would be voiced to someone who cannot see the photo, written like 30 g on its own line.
1150 g
